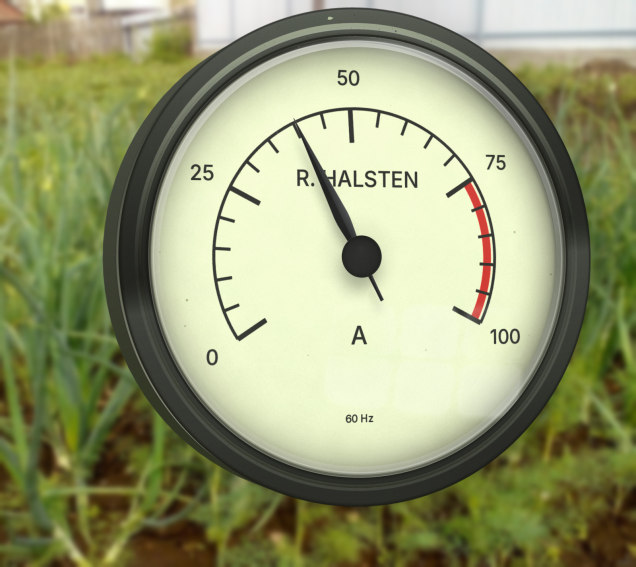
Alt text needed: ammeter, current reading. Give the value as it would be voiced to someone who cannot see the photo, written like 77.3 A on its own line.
40 A
